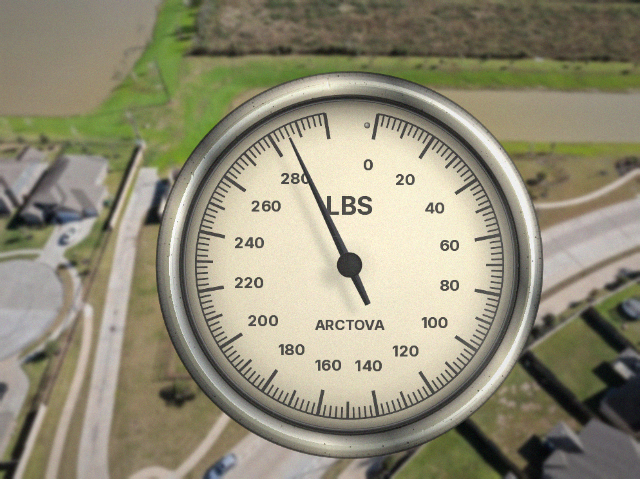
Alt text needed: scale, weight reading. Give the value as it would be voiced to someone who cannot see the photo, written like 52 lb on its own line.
286 lb
